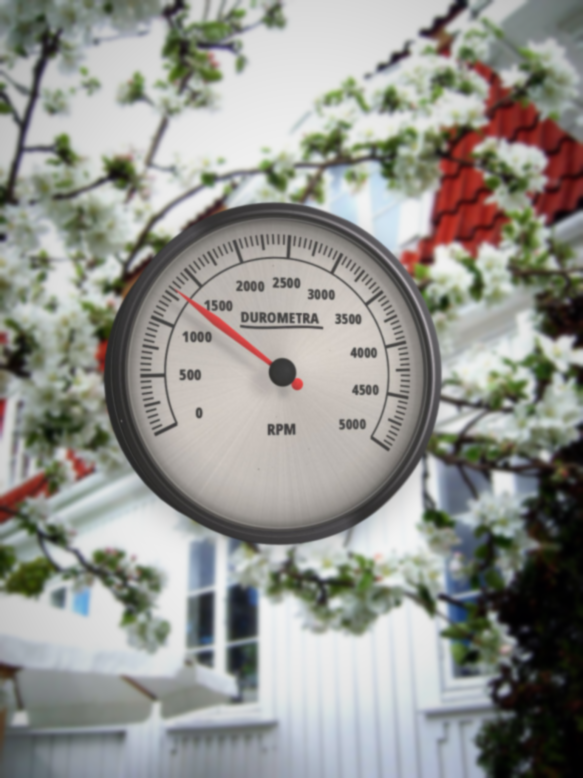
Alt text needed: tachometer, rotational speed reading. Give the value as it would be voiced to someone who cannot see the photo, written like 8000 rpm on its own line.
1300 rpm
